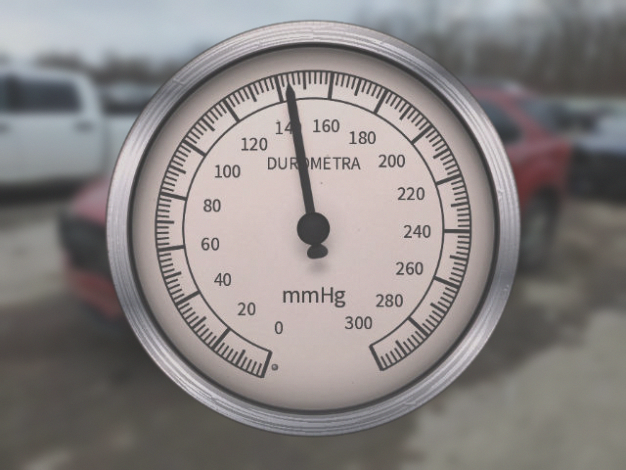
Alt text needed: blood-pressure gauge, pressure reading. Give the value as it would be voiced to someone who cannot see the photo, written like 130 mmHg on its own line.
144 mmHg
